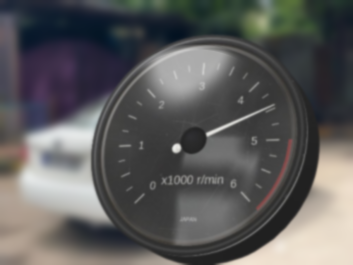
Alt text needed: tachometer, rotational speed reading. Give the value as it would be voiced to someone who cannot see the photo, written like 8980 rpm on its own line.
4500 rpm
